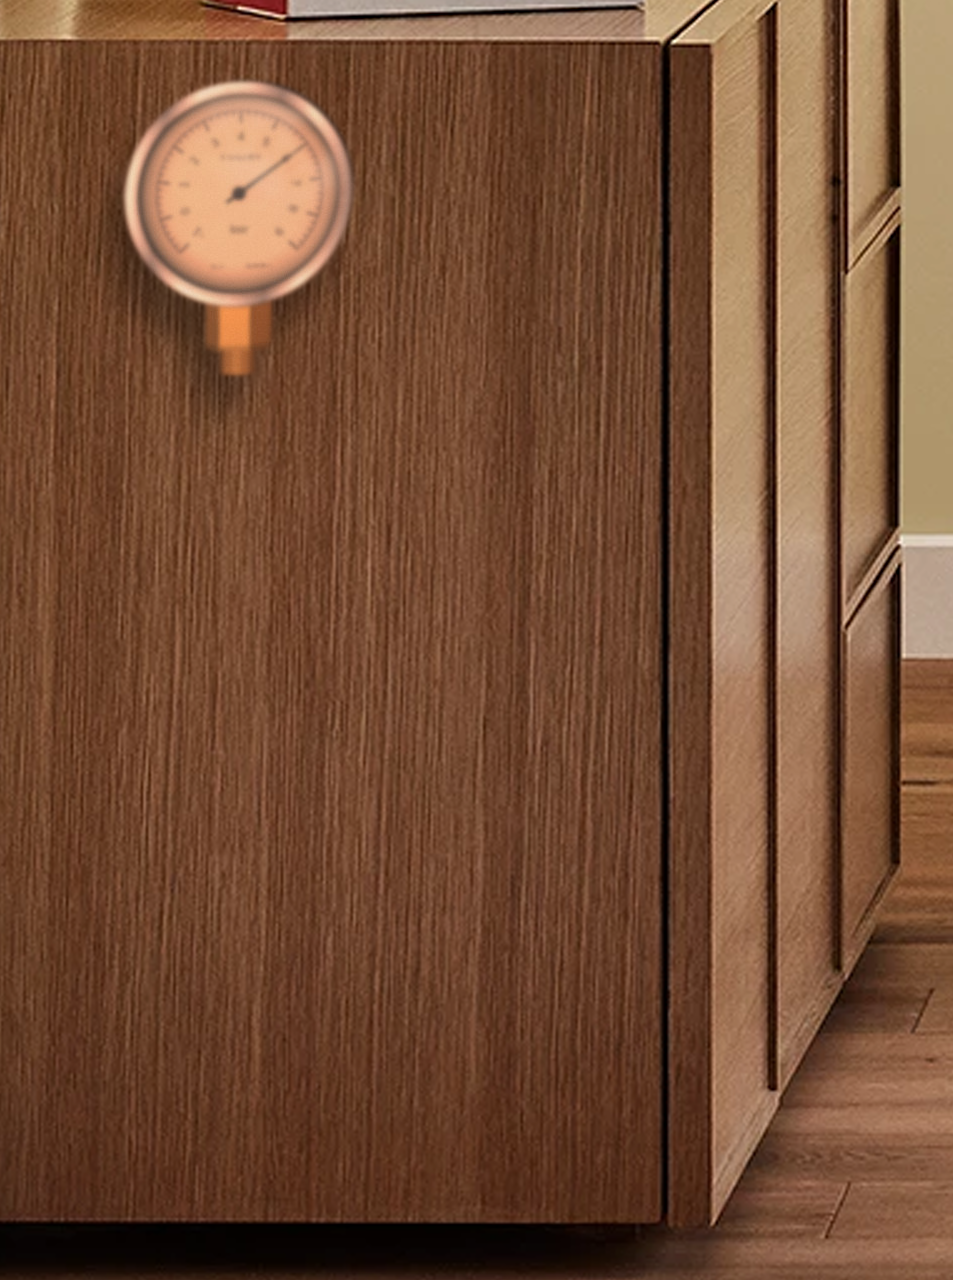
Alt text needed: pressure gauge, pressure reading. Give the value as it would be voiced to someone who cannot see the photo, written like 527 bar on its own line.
6 bar
